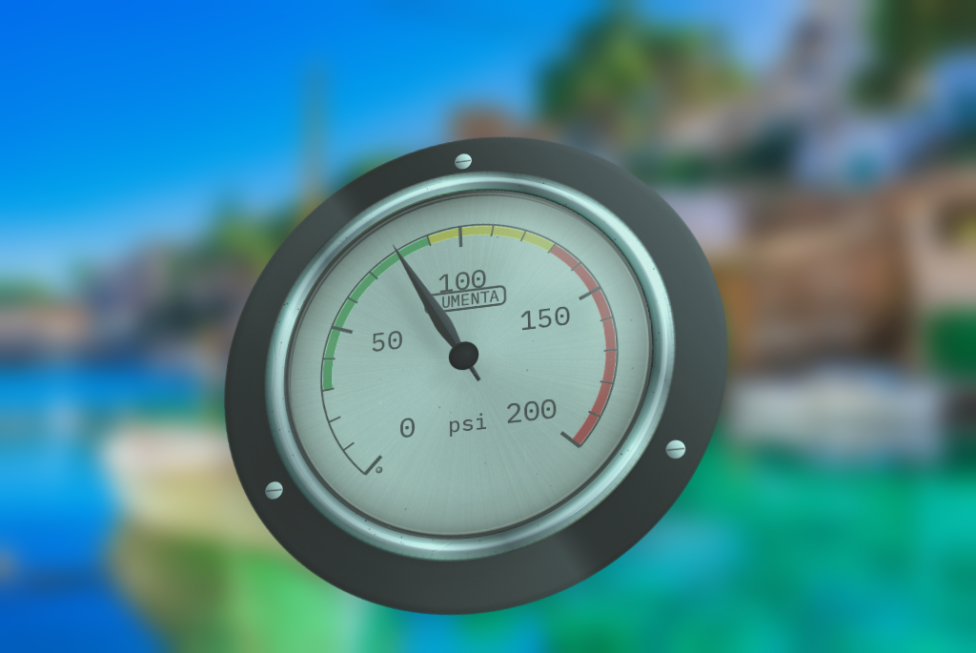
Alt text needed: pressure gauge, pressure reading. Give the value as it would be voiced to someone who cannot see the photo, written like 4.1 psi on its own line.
80 psi
